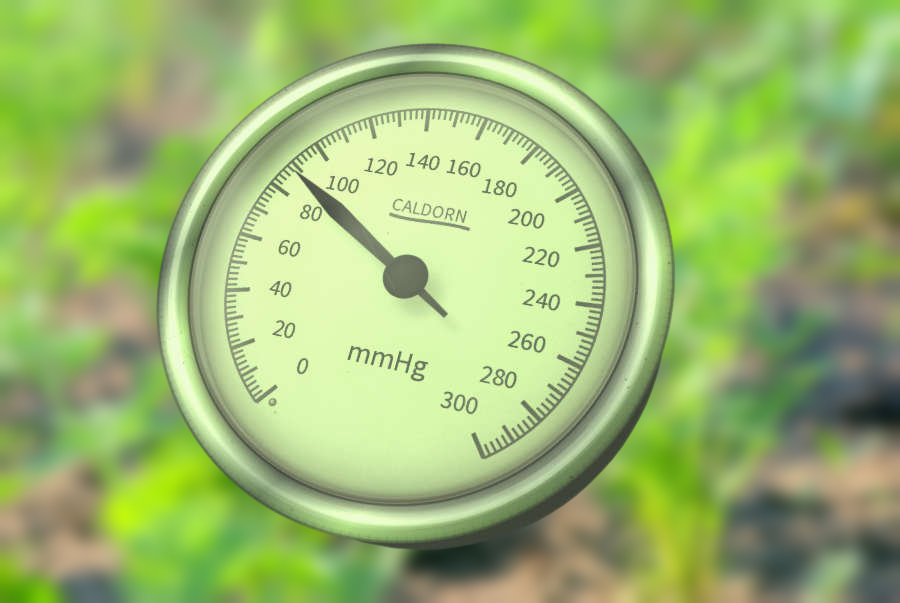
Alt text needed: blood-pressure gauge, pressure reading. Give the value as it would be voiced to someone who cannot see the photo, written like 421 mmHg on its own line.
88 mmHg
